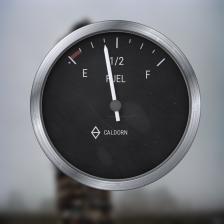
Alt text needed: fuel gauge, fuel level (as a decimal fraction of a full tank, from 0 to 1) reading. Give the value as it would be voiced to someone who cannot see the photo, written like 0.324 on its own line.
0.375
